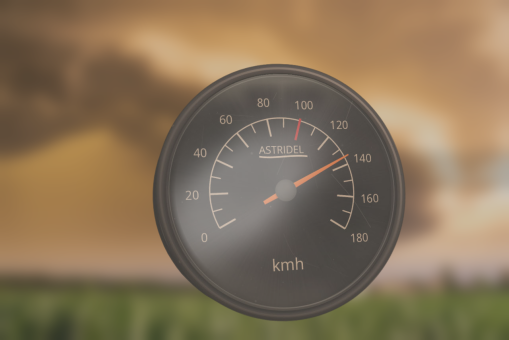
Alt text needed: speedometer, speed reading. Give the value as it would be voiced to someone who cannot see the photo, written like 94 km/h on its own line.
135 km/h
